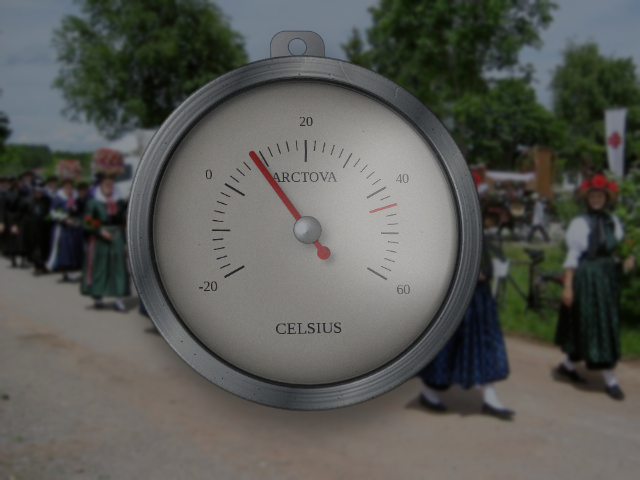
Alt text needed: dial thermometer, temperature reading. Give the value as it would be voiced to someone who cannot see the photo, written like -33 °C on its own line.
8 °C
